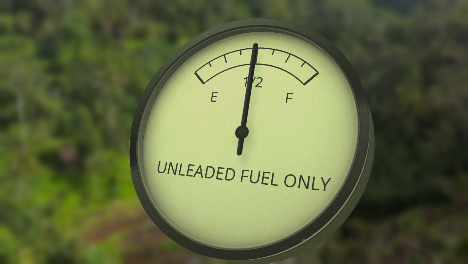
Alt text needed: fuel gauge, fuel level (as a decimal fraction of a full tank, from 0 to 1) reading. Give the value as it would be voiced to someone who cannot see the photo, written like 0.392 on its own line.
0.5
